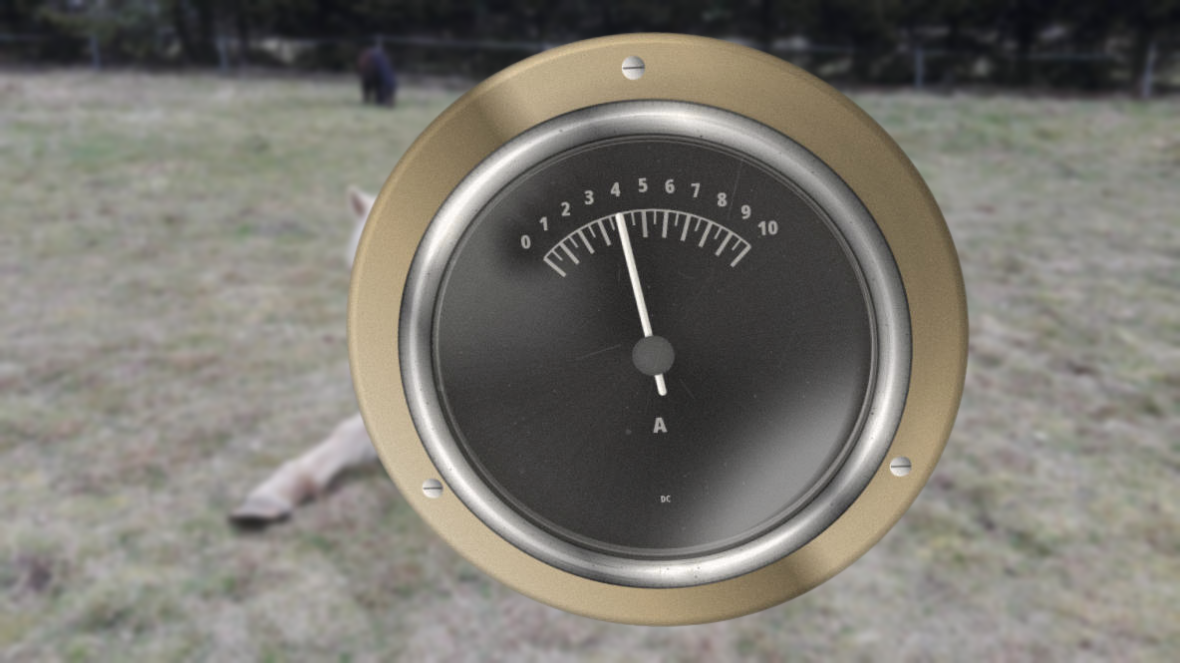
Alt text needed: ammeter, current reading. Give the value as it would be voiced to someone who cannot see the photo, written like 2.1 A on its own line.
4 A
